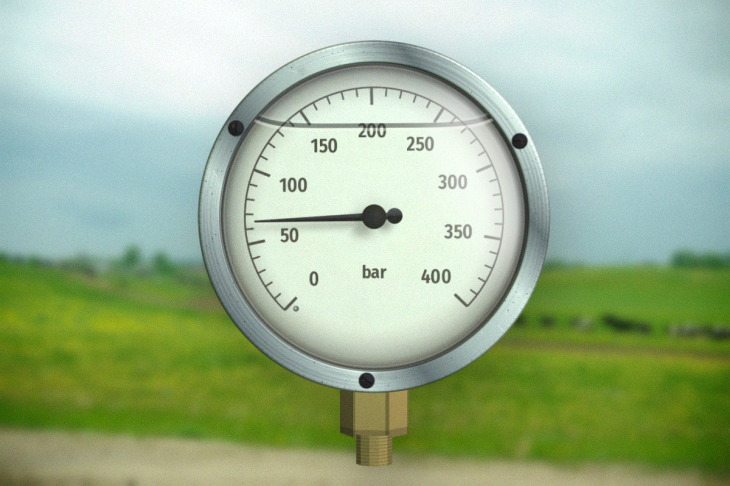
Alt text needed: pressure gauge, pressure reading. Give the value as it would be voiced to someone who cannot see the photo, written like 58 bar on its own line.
65 bar
